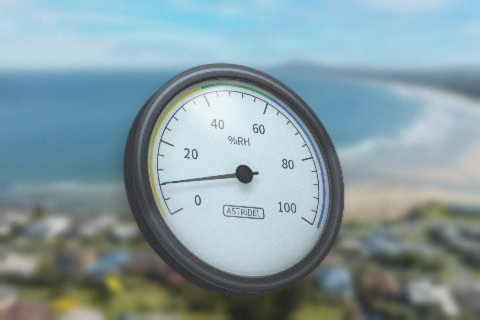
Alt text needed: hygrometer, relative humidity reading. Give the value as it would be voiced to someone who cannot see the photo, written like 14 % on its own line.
8 %
